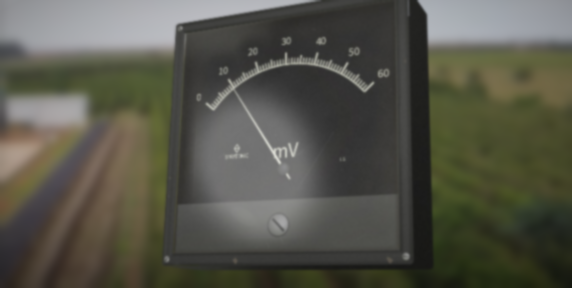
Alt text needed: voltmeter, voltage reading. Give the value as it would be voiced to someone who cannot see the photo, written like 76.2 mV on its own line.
10 mV
